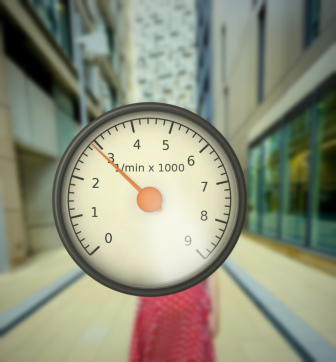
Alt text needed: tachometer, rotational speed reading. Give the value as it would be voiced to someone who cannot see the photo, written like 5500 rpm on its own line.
2900 rpm
